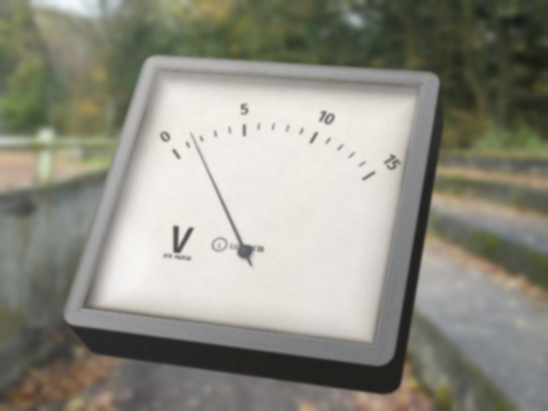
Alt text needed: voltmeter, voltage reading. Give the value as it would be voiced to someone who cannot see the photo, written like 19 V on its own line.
1.5 V
